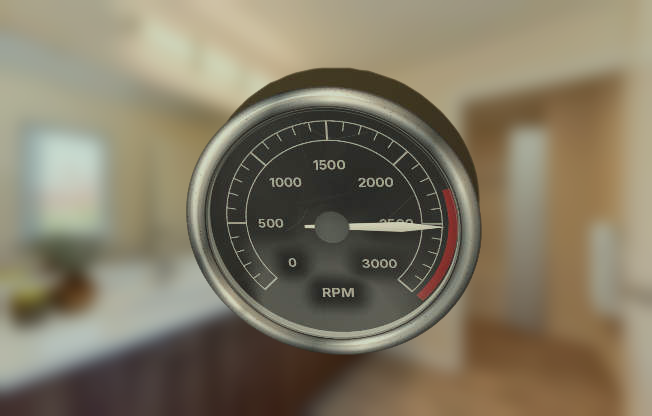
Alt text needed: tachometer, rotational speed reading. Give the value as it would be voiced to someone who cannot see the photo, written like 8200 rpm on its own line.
2500 rpm
